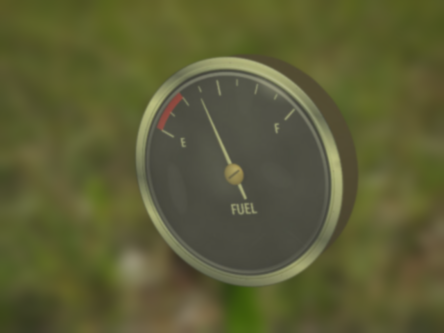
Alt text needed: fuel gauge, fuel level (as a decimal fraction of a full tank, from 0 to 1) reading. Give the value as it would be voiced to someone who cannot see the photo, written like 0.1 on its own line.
0.375
